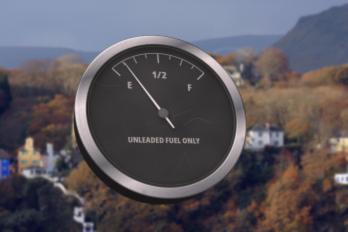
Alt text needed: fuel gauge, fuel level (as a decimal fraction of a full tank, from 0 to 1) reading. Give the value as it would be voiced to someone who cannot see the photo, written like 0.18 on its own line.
0.125
